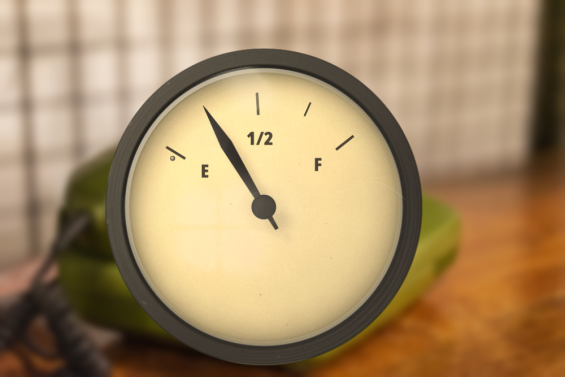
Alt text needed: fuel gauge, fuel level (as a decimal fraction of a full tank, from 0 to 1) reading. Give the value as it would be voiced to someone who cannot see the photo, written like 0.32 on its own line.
0.25
